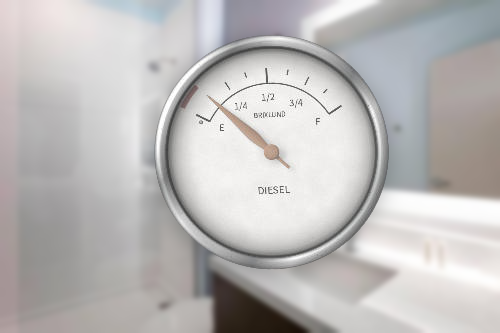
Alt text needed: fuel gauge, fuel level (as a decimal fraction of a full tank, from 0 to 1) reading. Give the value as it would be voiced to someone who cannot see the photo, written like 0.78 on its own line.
0.125
